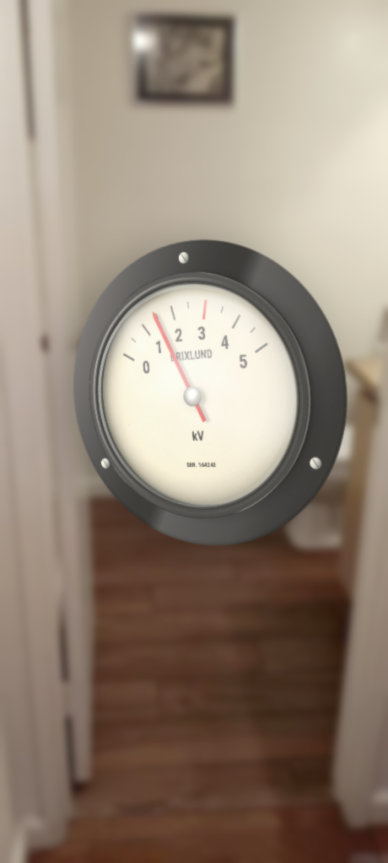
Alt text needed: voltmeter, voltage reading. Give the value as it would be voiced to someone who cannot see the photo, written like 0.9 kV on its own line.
1.5 kV
